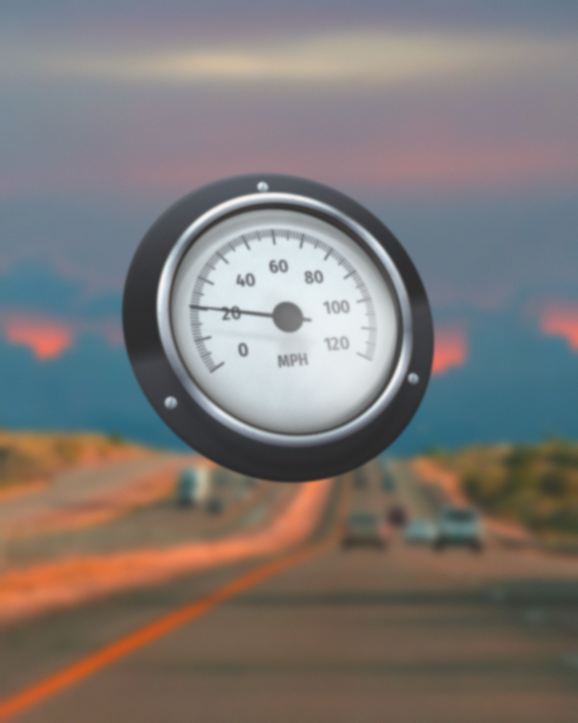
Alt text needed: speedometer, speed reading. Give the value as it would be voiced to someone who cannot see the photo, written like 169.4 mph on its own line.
20 mph
